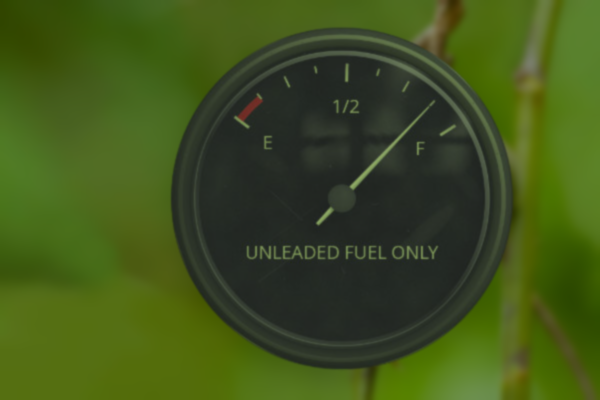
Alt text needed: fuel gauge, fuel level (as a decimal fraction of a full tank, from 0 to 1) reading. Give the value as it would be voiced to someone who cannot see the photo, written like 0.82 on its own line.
0.875
